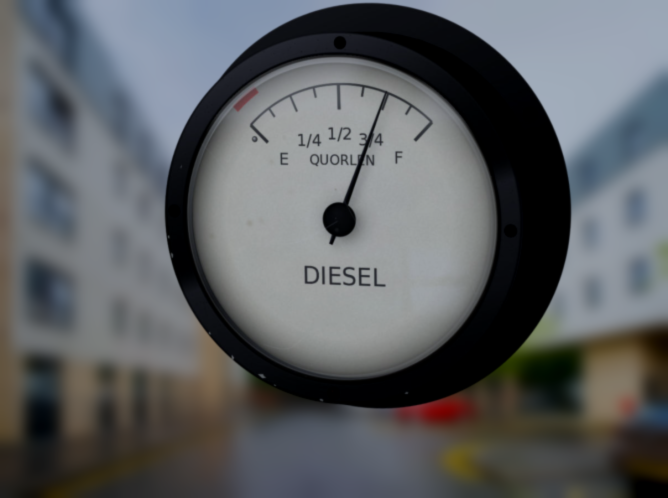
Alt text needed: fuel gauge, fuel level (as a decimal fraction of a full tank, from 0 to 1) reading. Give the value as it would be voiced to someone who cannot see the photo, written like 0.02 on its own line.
0.75
